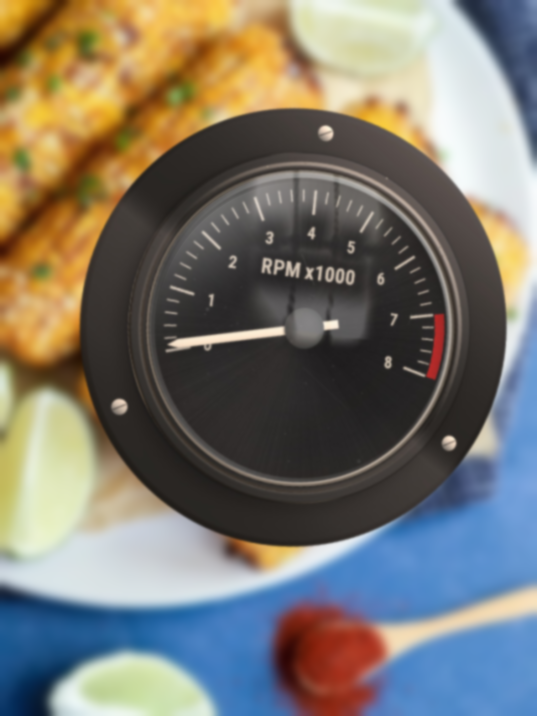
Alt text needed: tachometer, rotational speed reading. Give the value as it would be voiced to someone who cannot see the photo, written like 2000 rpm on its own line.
100 rpm
